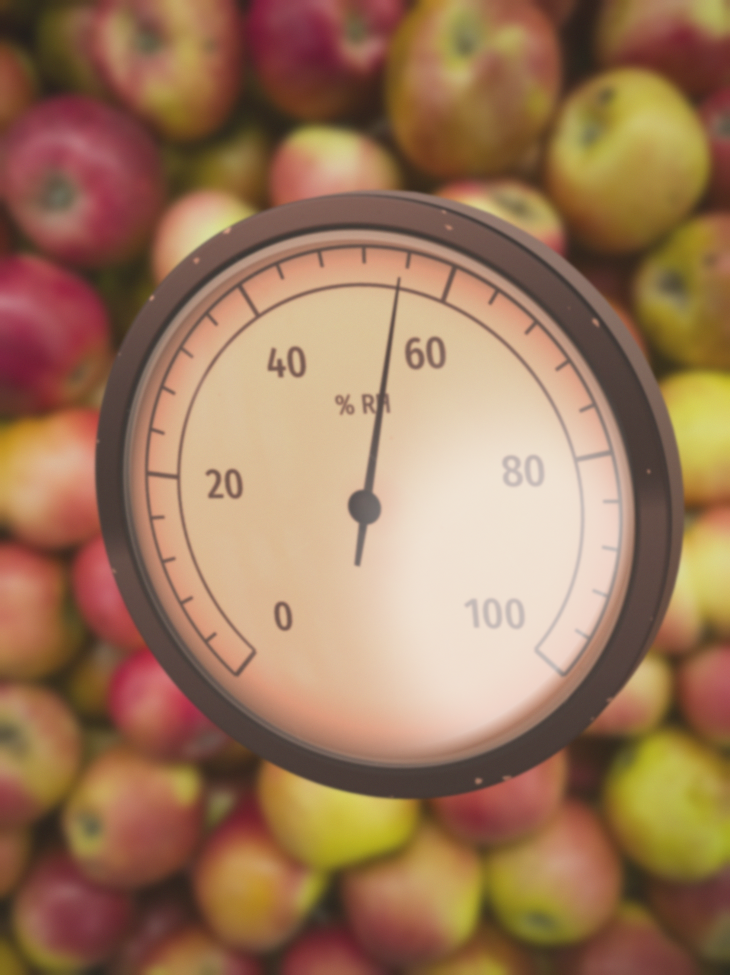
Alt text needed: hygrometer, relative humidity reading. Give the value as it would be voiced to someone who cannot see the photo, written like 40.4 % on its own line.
56 %
